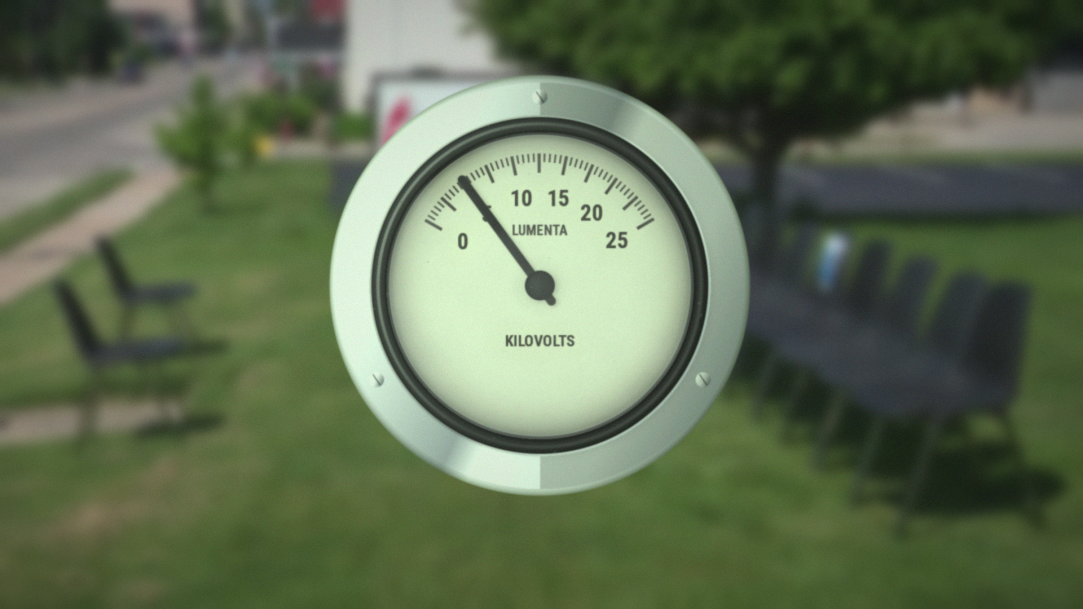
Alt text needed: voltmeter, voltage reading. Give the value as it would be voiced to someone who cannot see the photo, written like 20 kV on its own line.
5 kV
